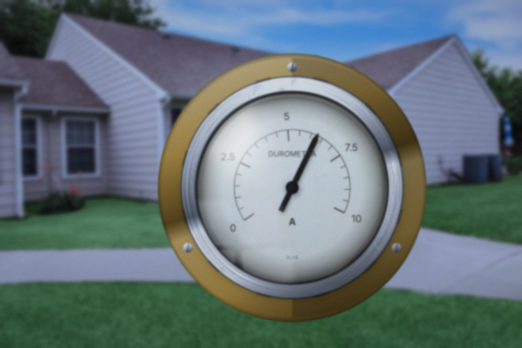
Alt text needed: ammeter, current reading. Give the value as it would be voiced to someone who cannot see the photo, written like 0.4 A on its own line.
6.25 A
